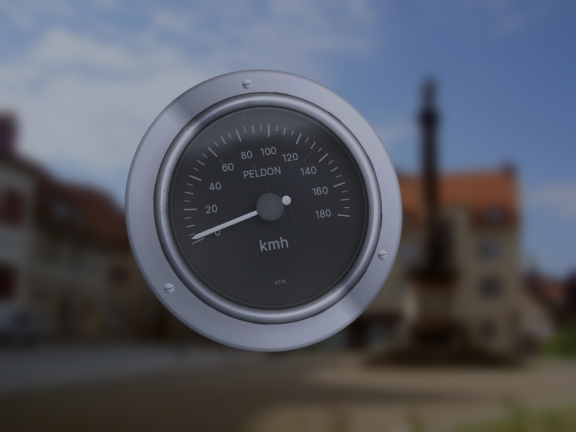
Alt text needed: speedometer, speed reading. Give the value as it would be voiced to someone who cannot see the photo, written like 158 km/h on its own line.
2.5 km/h
